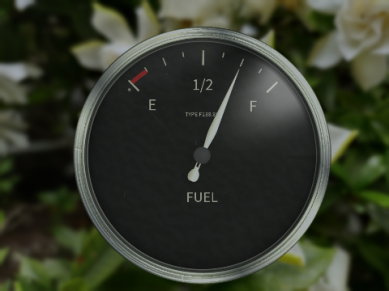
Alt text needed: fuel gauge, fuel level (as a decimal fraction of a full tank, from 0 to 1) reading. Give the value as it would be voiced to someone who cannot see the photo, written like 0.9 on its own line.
0.75
